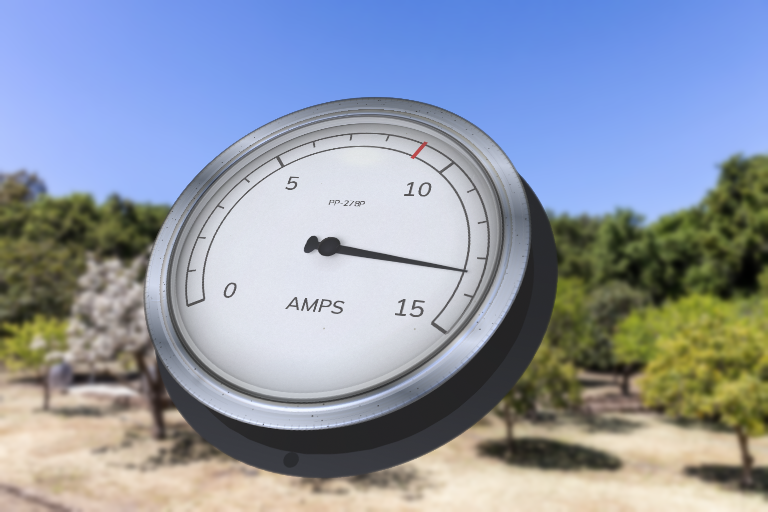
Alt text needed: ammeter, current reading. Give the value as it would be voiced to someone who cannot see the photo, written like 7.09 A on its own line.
13.5 A
